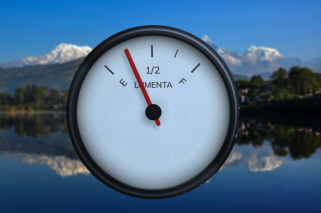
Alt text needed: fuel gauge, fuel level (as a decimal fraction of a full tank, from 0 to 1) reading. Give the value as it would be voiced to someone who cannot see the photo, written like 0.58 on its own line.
0.25
